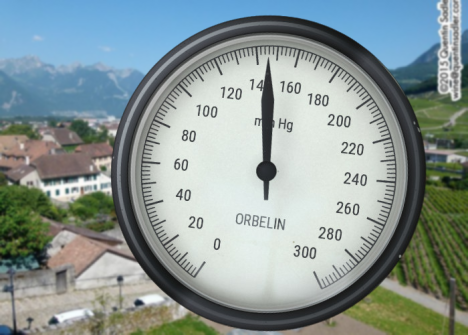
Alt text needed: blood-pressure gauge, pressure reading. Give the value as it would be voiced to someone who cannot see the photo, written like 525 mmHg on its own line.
146 mmHg
